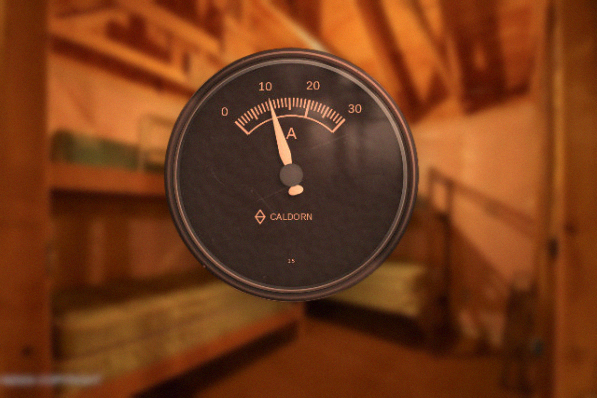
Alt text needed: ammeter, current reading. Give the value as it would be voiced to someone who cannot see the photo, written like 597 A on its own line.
10 A
